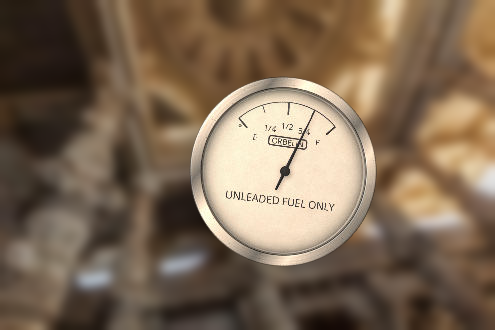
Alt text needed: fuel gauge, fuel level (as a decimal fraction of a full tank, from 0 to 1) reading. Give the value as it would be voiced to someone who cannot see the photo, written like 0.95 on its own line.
0.75
